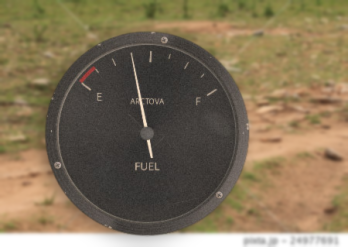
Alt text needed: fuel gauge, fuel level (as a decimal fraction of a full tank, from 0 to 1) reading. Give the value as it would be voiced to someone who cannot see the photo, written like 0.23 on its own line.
0.375
